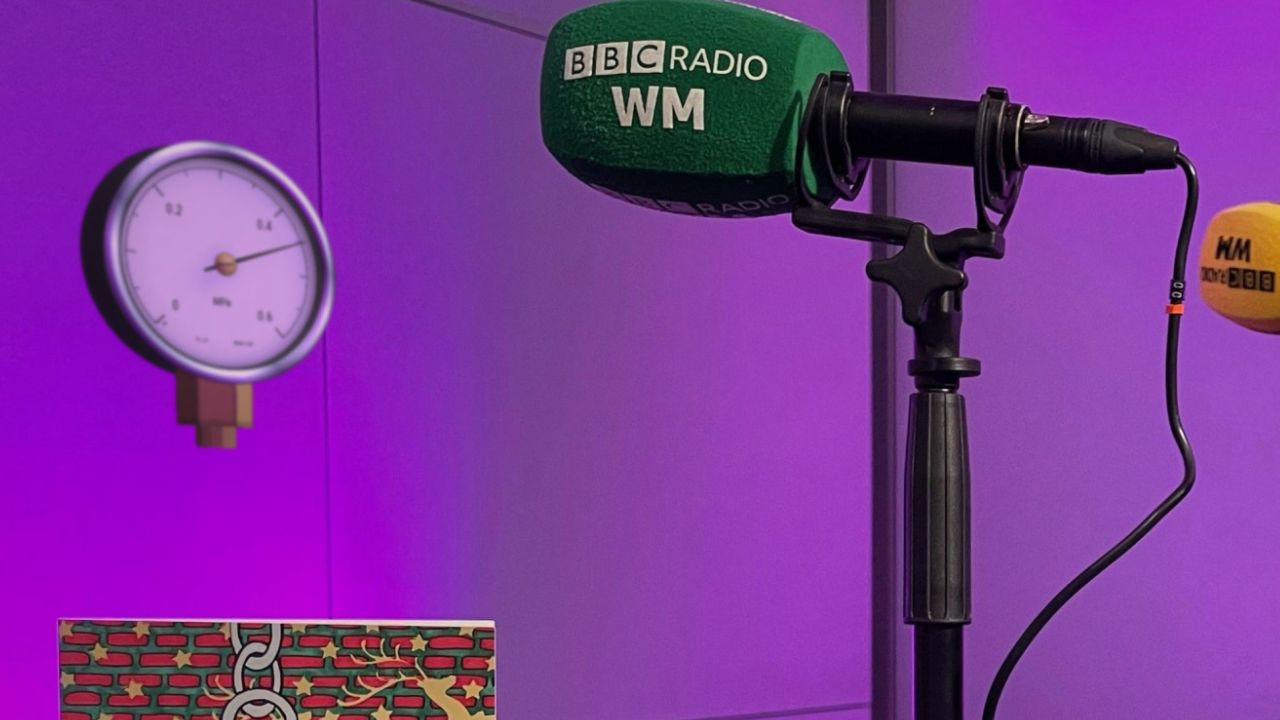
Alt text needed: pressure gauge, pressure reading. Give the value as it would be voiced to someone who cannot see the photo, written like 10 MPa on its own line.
0.45 MPa
